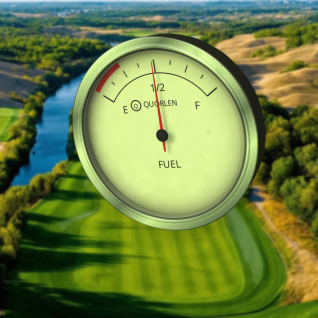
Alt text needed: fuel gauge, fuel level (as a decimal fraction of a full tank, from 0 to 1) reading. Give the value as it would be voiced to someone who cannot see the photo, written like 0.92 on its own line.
0.5
